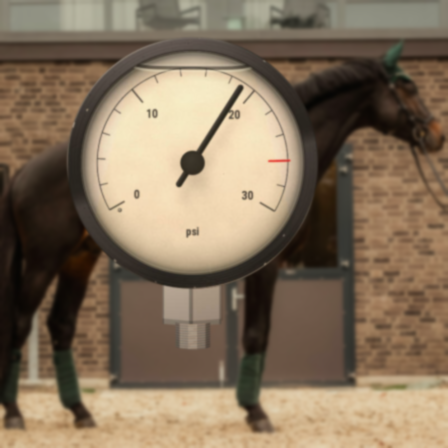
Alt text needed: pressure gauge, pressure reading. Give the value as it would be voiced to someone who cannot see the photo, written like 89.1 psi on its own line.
19 psi
